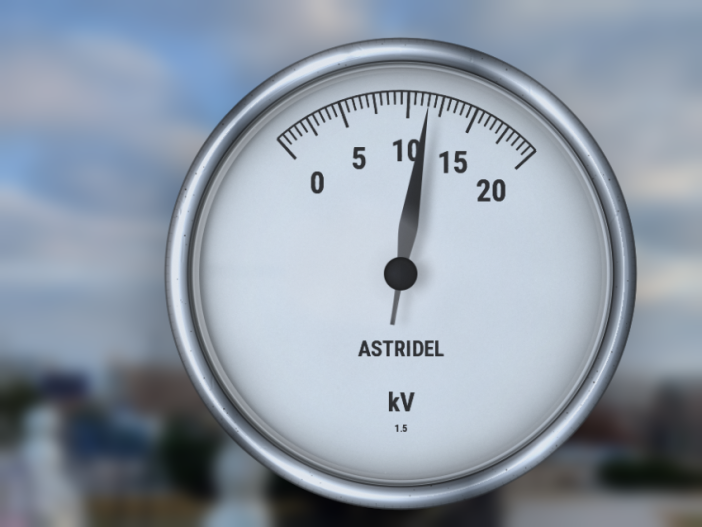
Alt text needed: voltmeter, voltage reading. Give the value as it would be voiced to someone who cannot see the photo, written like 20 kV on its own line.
11.5 kV
